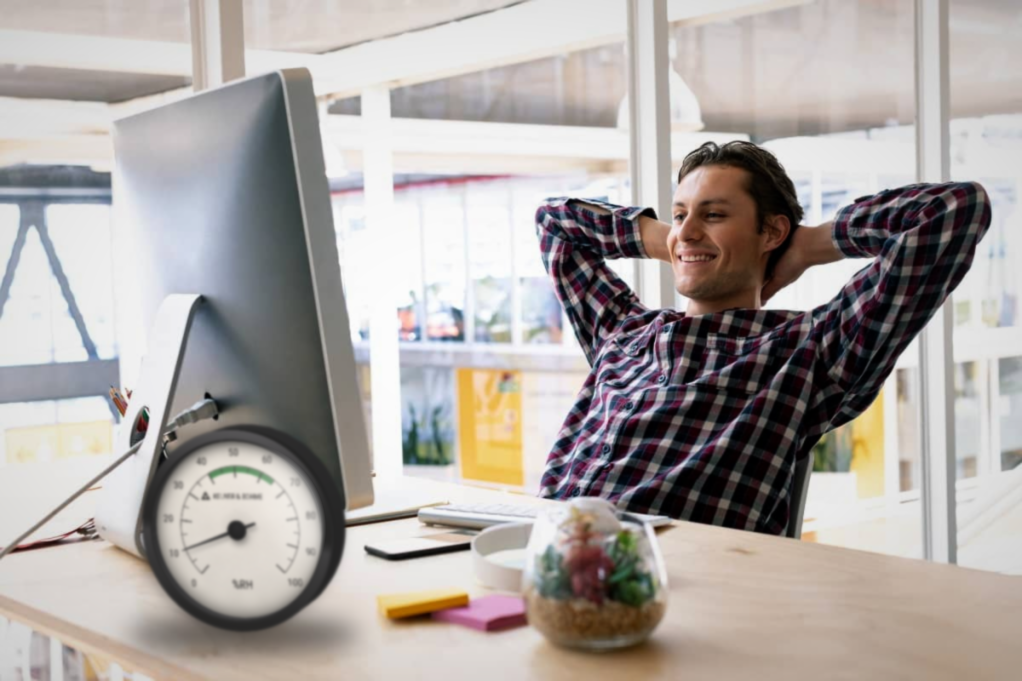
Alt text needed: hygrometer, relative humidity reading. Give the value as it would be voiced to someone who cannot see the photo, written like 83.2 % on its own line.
10 %
